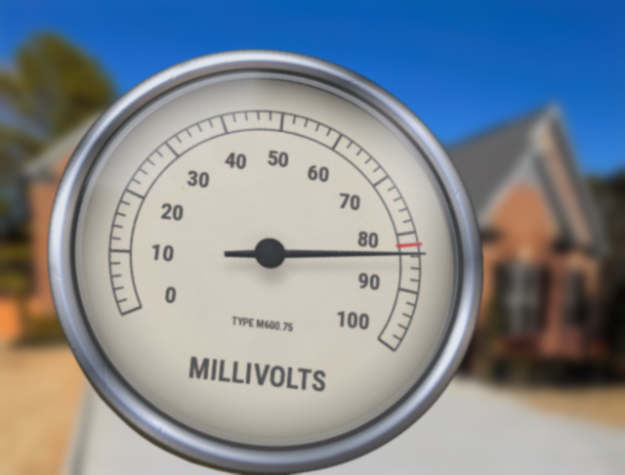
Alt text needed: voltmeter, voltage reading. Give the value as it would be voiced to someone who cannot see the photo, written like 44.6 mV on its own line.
84 mV
